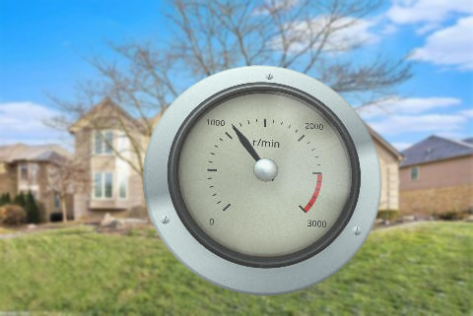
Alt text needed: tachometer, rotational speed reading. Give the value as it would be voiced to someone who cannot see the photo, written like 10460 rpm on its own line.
1100 rpm
